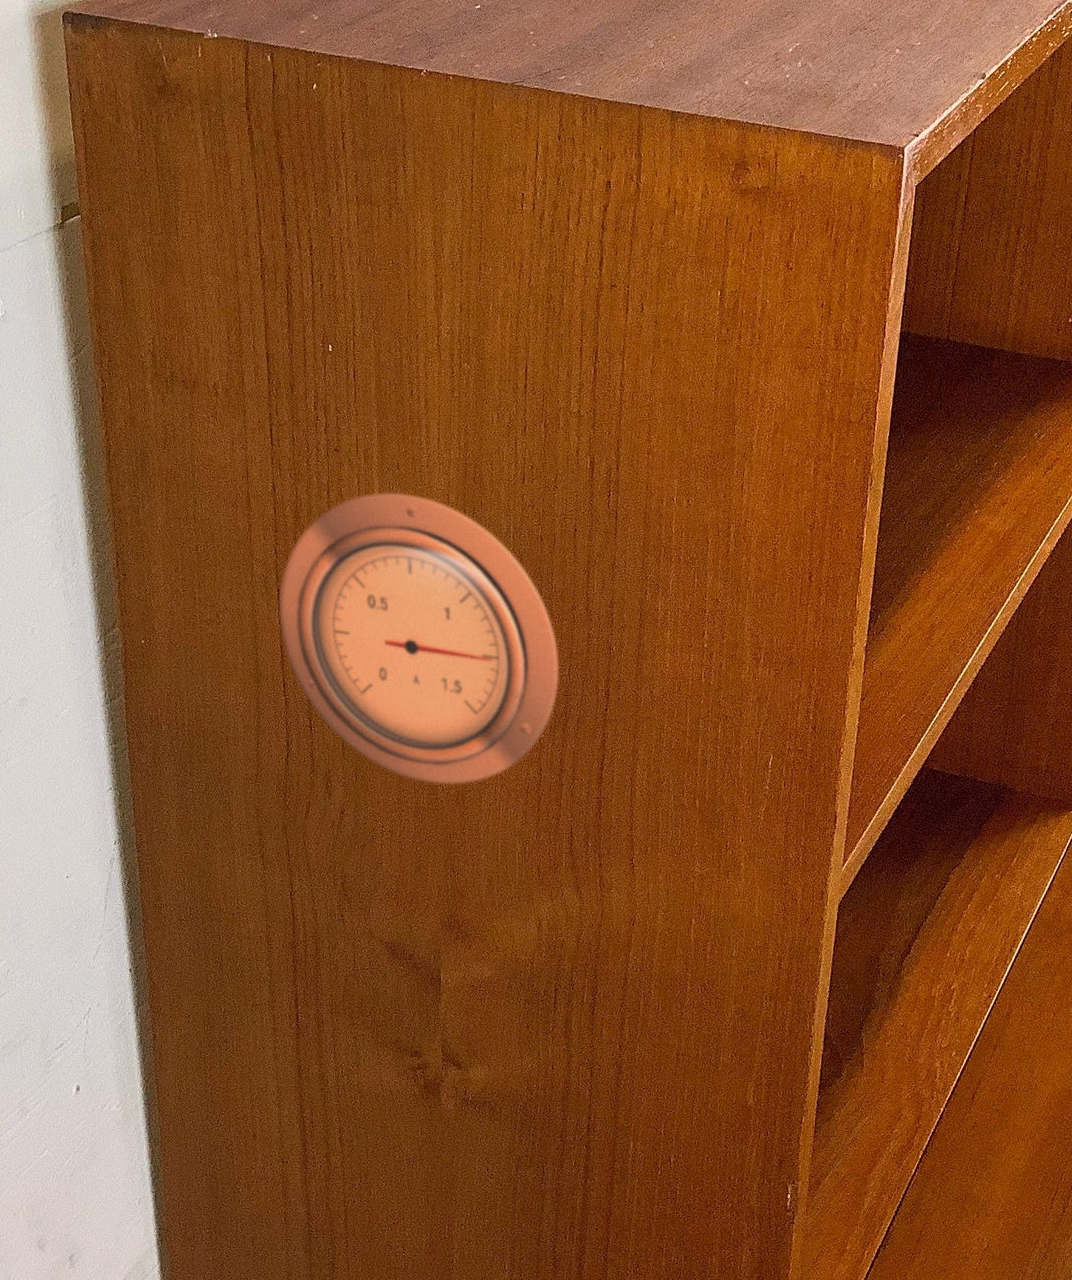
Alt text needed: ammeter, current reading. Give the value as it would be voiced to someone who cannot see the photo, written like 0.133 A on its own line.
1.25 A
